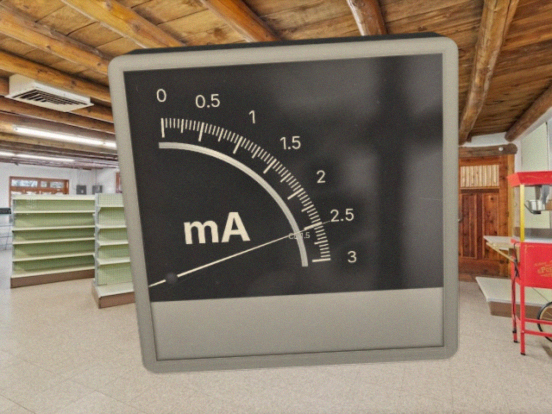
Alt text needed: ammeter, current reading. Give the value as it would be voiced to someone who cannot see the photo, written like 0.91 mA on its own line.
2.5 mA
